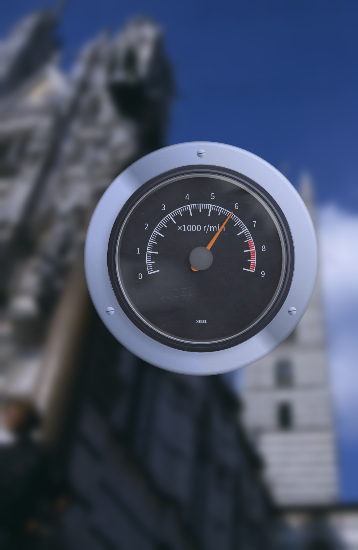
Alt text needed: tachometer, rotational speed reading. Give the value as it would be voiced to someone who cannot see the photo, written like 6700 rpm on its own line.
6000 rpm
